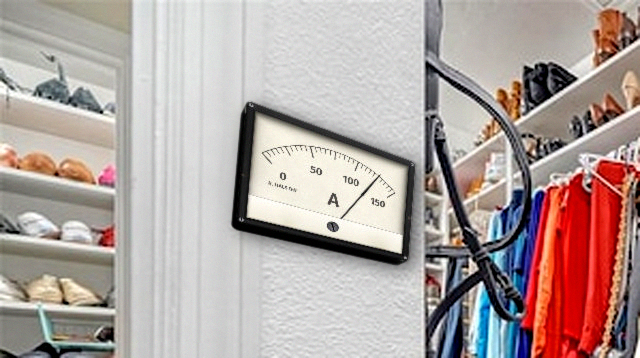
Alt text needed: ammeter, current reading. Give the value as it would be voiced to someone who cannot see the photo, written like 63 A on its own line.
125 A
